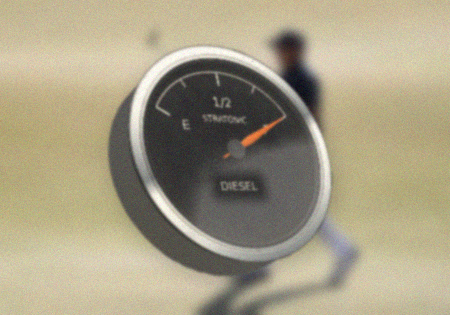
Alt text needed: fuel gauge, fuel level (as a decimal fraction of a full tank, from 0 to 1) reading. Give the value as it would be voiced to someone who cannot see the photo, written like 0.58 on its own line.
1
